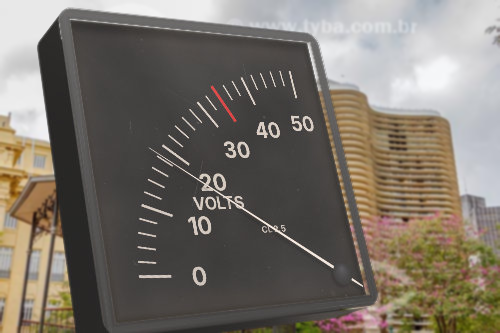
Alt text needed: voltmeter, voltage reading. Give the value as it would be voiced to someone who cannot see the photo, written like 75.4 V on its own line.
18 V
